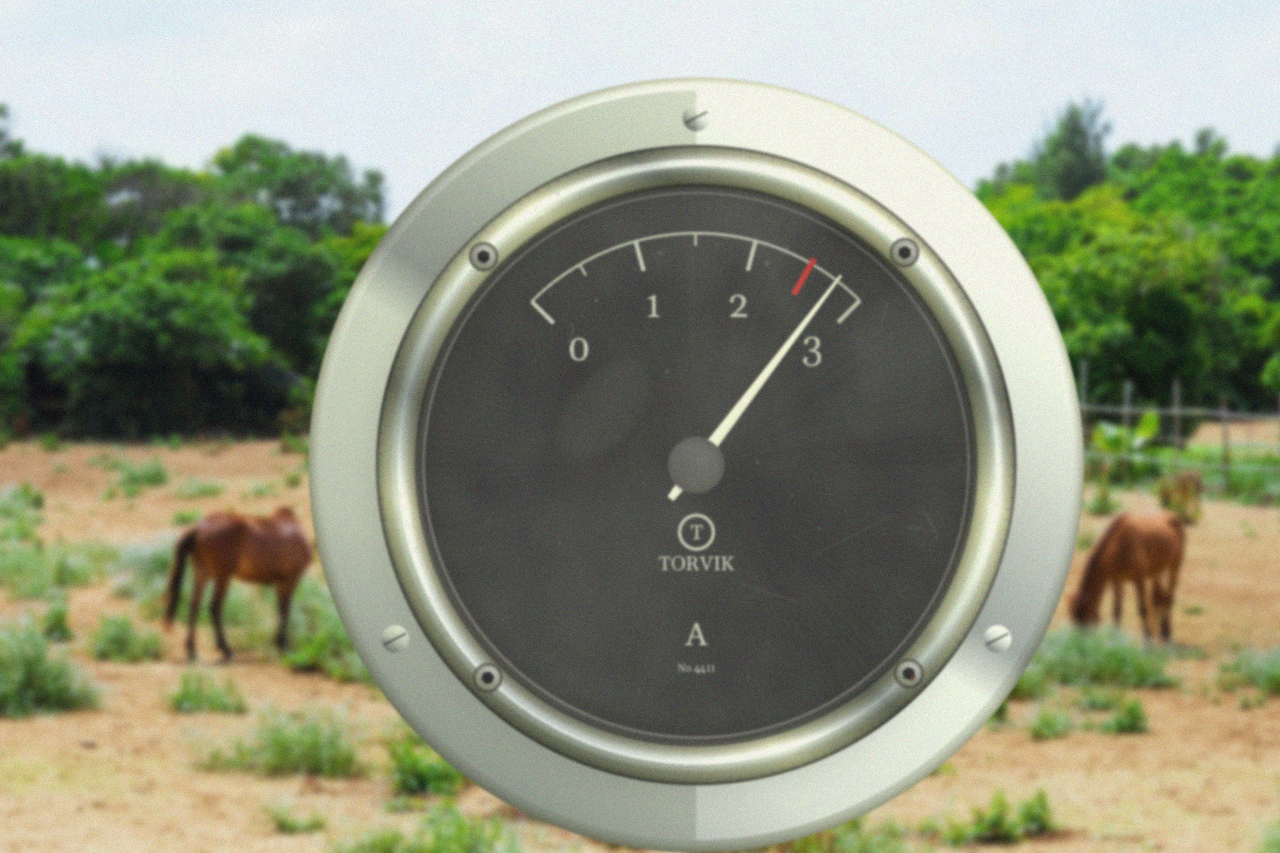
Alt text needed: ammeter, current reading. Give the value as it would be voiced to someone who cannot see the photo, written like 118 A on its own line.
2.75 A
